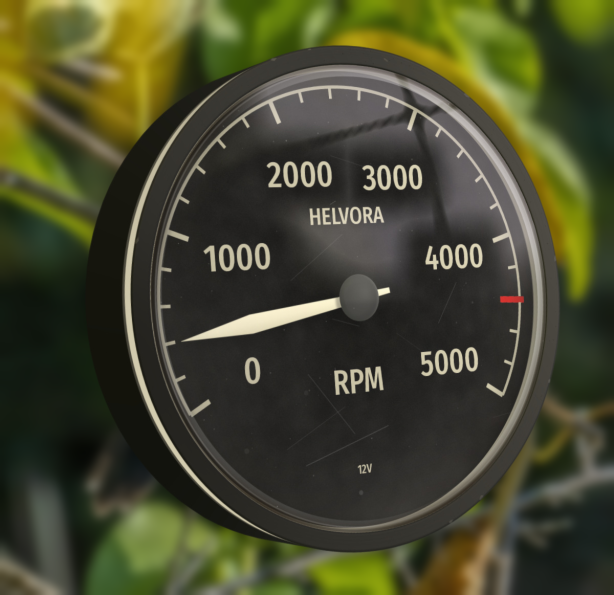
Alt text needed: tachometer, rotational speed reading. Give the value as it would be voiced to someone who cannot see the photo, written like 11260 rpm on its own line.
400 rpm
